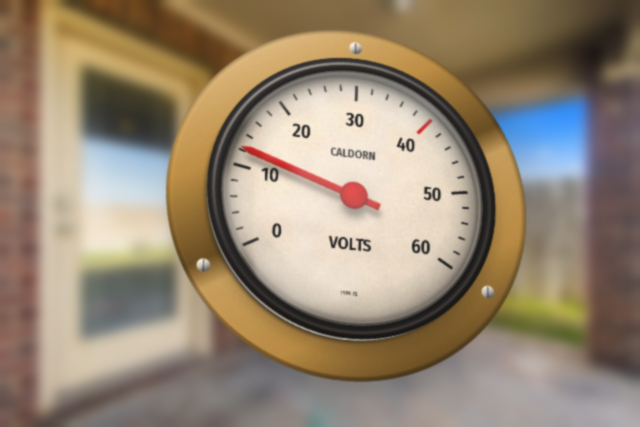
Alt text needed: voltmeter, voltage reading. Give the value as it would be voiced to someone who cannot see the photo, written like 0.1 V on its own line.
12 V
